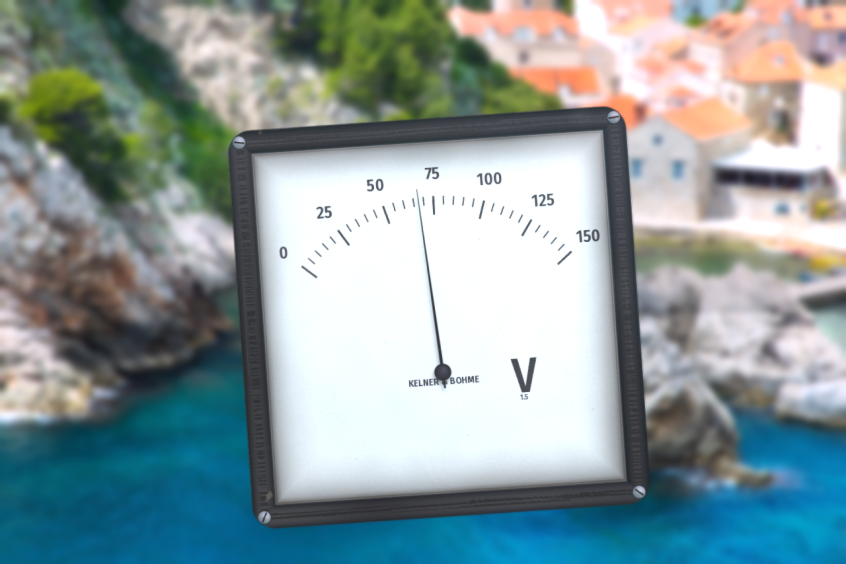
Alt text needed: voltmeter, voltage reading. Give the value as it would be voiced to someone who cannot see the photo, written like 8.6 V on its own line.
67.5 V
